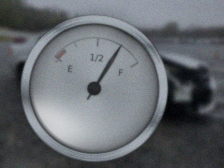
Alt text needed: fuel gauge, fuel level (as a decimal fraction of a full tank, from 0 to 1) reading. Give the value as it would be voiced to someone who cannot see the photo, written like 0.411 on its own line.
0.75
